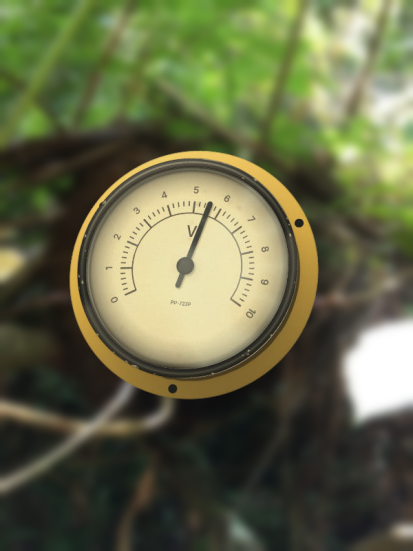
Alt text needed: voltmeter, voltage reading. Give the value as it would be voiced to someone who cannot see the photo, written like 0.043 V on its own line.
5.6 V
